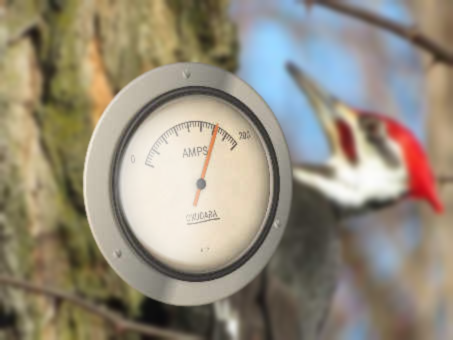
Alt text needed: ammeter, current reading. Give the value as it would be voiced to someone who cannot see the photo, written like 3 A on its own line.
150 A
